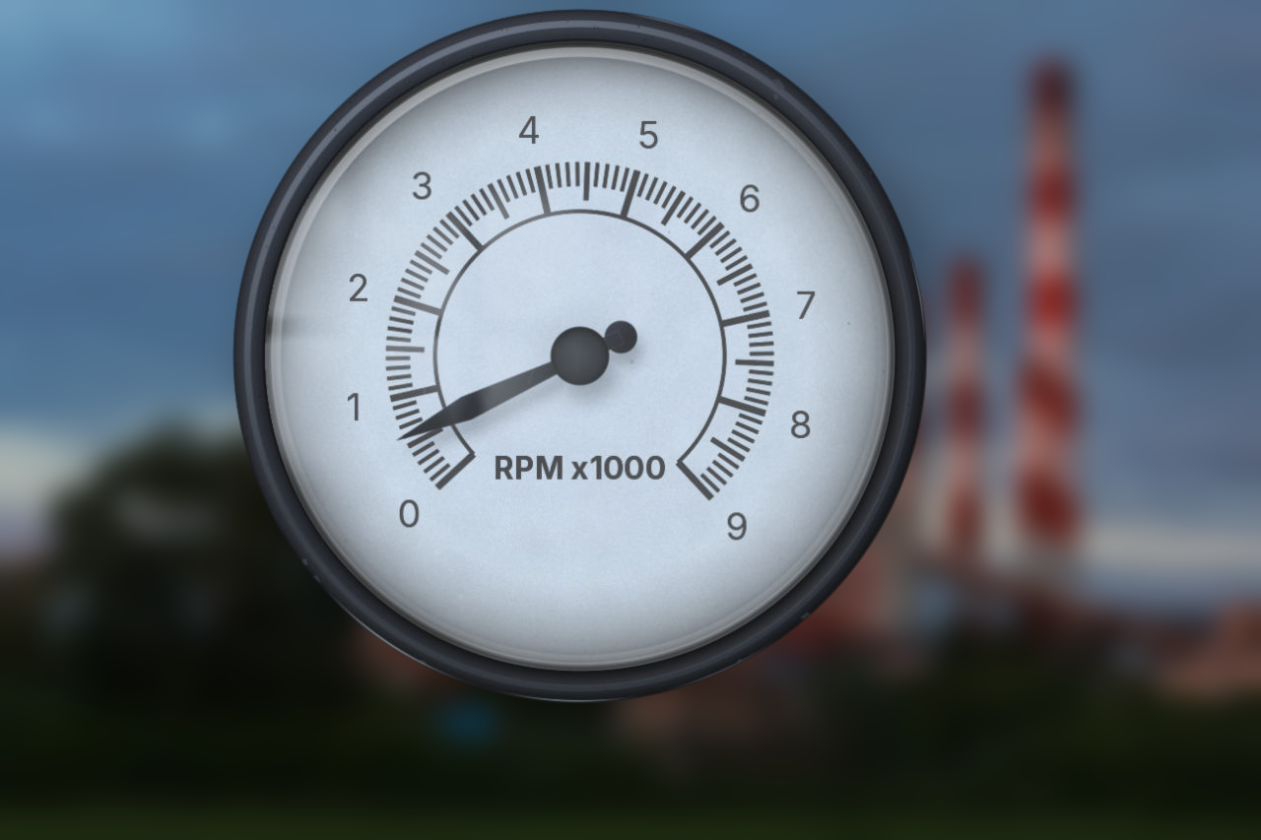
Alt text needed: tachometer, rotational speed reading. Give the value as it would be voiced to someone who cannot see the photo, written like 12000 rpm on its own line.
600 rpm
